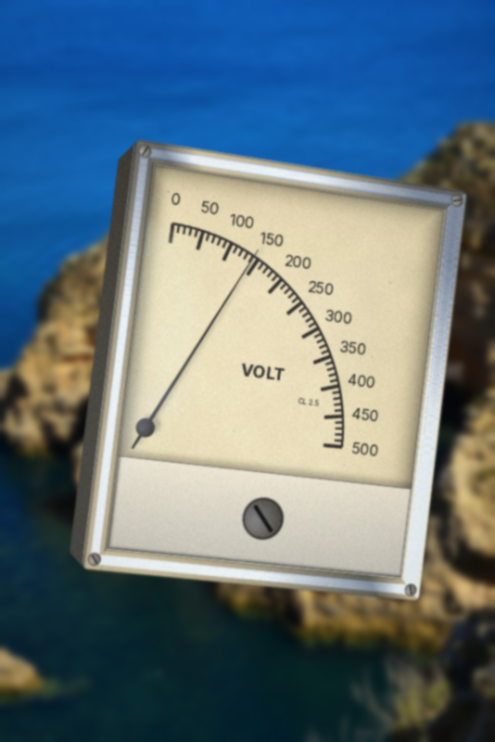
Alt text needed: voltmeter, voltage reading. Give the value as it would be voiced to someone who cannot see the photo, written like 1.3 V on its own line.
140 V
